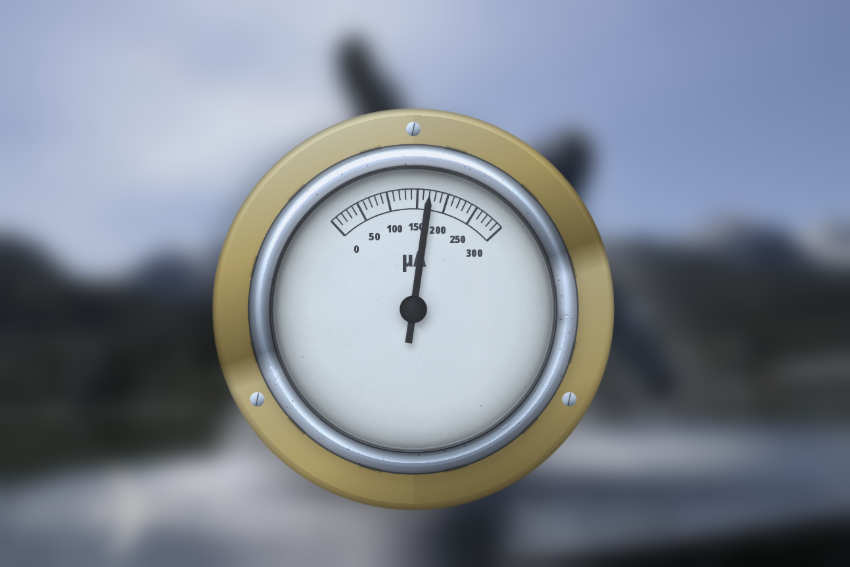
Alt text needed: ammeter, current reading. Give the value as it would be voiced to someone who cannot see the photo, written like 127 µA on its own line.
170 µA
